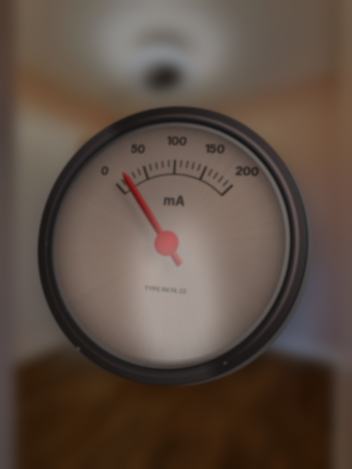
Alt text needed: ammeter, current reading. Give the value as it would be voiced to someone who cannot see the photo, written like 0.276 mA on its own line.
20 mA
